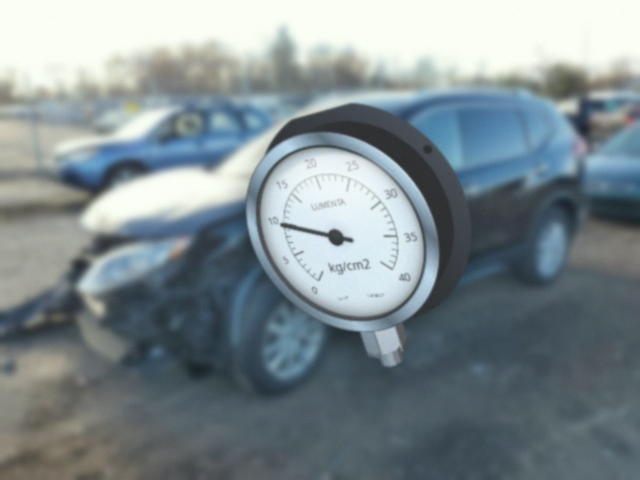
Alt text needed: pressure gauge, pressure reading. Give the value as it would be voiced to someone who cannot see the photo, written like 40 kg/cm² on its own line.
10 kg/cm²
